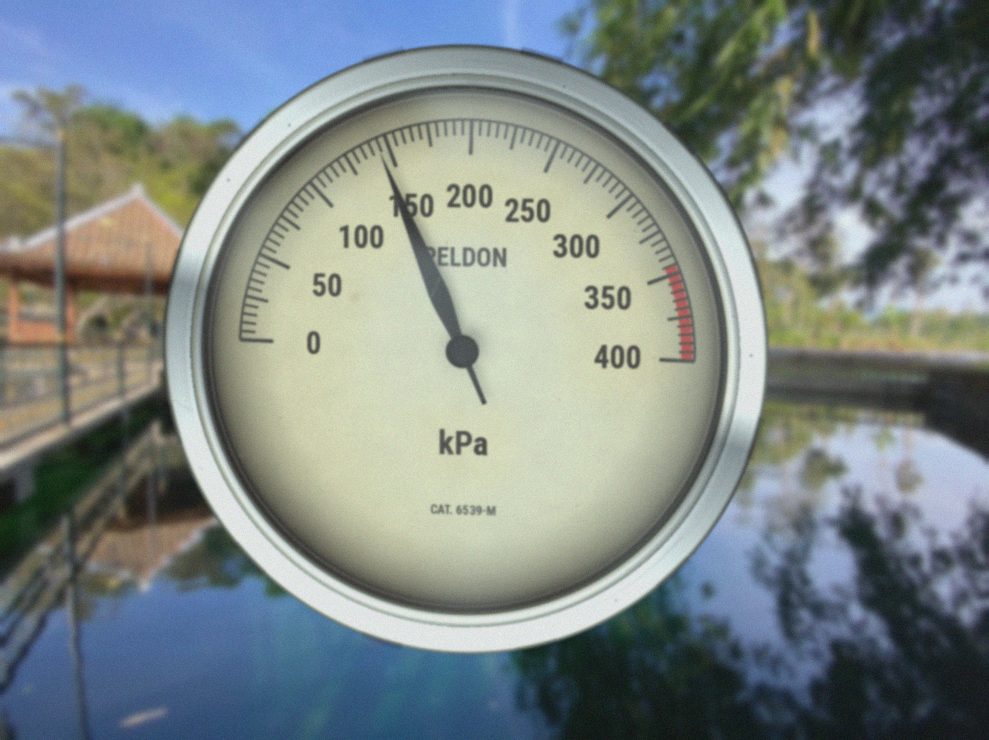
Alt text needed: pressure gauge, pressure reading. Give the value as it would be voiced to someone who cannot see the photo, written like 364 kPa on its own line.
145 kPa
